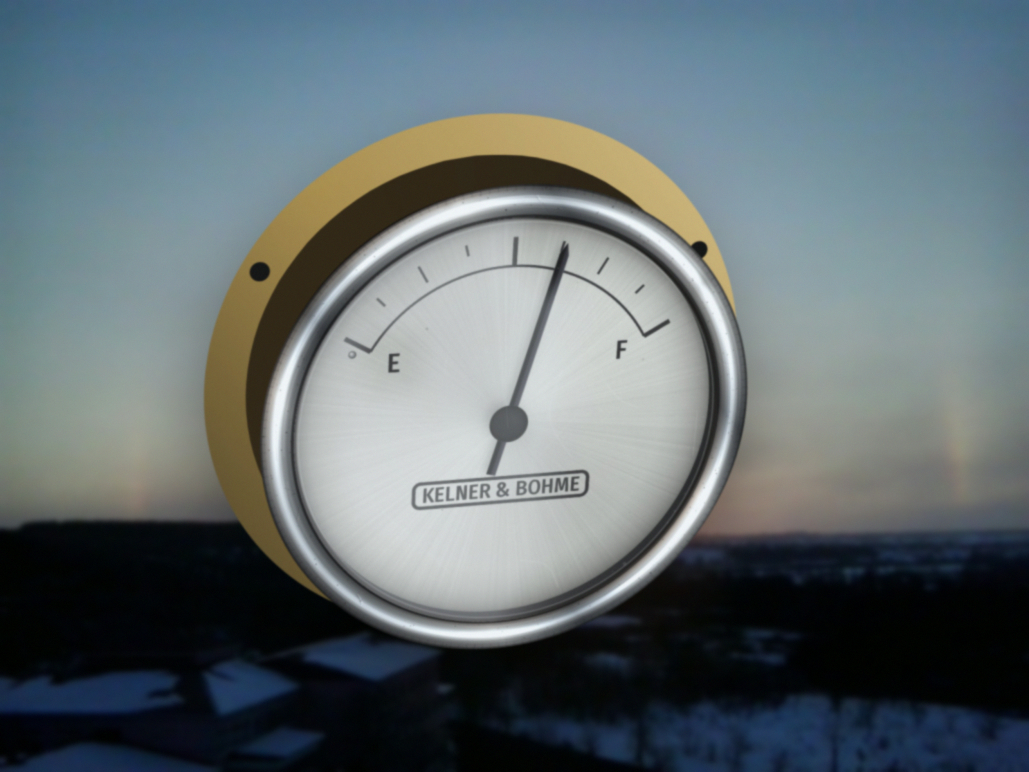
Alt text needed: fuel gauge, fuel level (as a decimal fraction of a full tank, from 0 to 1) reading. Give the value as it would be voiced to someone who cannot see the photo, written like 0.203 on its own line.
0.625
